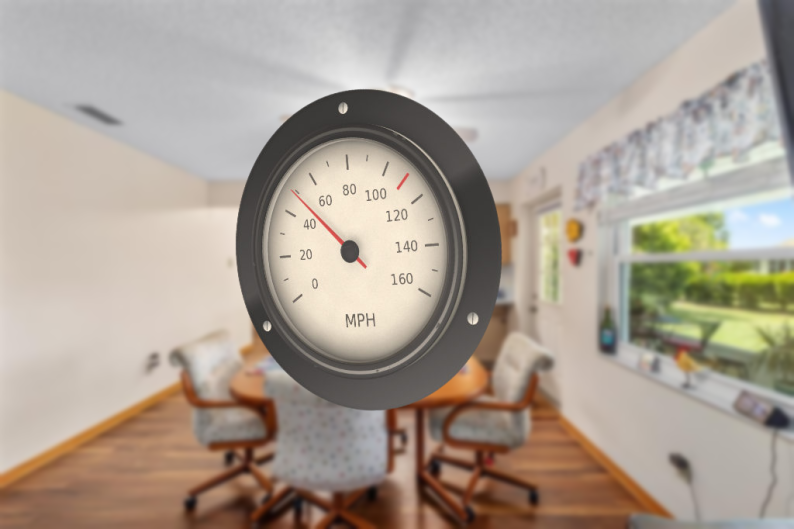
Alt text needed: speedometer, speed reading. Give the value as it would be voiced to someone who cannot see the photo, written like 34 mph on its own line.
50 mph
